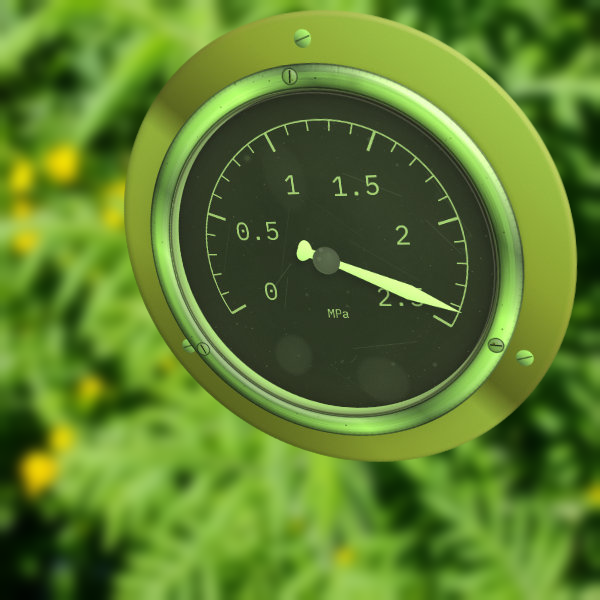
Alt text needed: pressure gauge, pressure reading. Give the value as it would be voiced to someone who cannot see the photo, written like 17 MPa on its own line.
2.4 MPa
